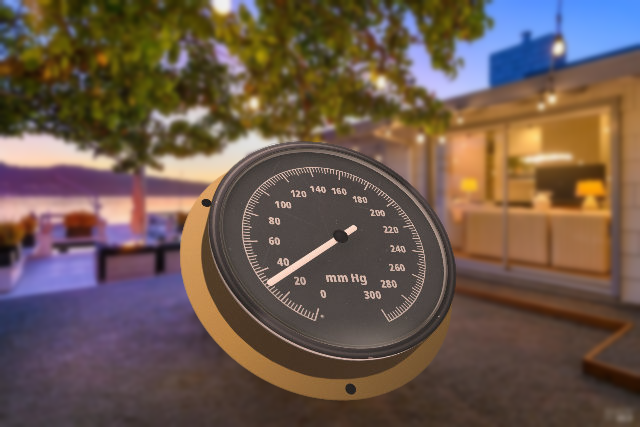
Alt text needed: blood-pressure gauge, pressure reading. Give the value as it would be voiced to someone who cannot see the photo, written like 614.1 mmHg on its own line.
30 mmHg
